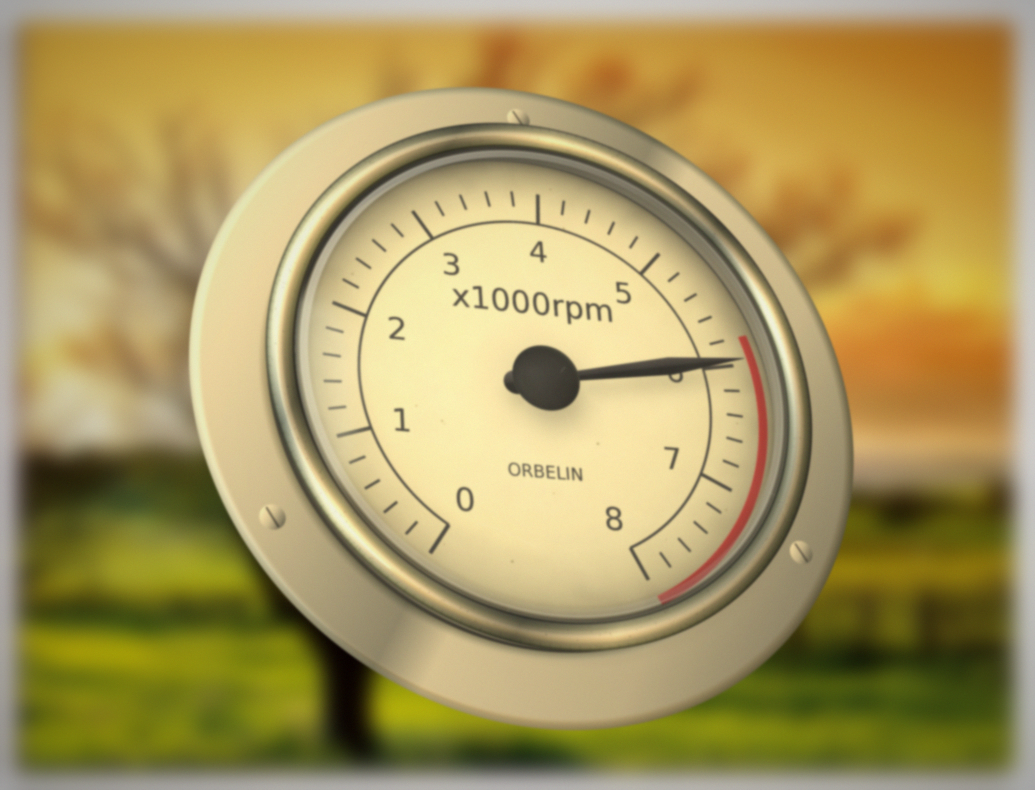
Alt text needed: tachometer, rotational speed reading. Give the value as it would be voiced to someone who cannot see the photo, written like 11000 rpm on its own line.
6000 rpm
